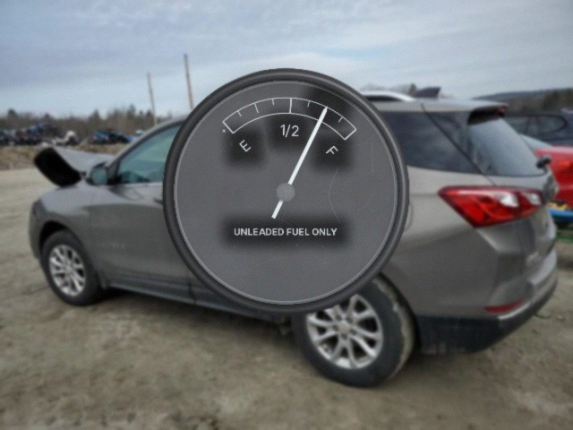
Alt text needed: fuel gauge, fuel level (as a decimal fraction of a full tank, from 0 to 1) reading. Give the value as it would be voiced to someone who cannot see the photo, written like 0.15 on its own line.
0.75
